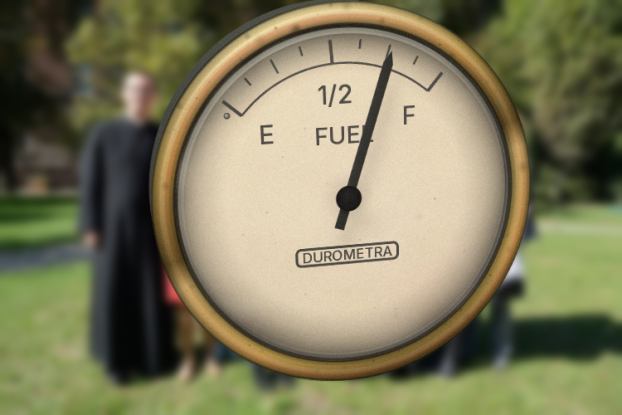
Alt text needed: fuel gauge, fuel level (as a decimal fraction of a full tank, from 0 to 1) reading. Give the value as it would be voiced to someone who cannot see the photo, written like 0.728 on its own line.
0.75
